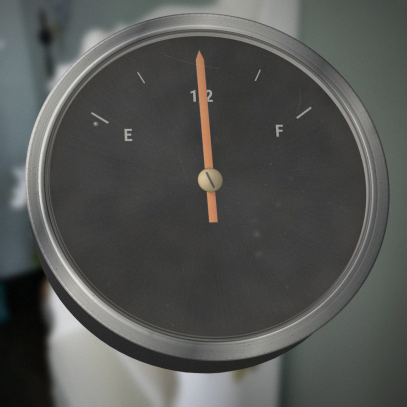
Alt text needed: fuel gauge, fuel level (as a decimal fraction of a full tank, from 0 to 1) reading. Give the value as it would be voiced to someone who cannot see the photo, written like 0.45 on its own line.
0.5
